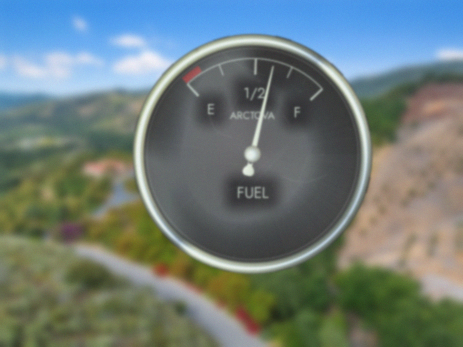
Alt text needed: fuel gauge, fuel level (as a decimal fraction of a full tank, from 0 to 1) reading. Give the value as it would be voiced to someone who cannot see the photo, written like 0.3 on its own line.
0.625
